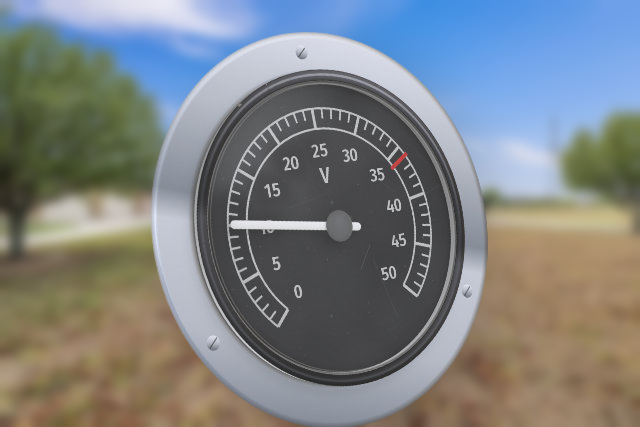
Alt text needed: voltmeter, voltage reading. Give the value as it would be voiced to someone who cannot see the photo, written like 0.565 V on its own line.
10 V
